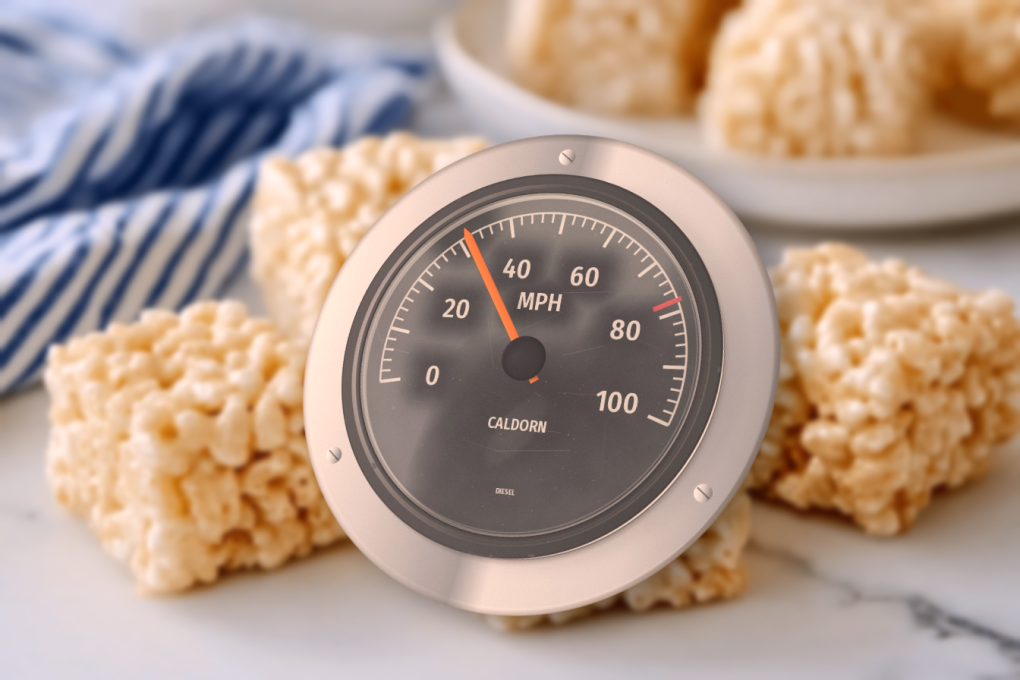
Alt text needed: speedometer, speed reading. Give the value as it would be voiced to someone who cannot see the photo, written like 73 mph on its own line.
32 mph
